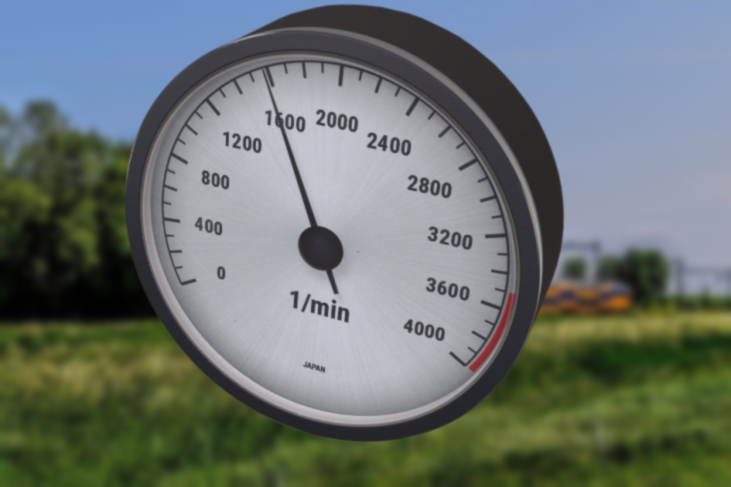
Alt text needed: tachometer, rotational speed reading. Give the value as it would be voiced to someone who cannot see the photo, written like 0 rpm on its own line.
1600 rpm
